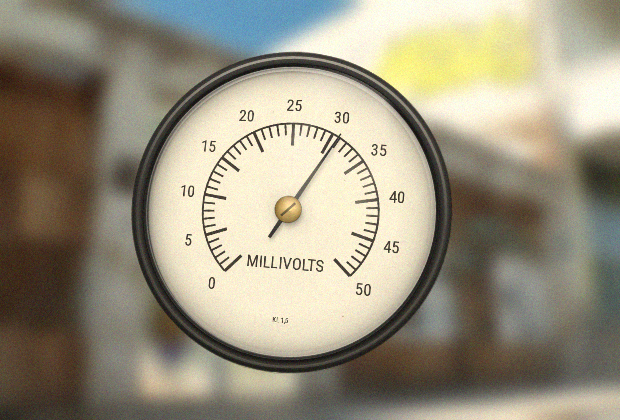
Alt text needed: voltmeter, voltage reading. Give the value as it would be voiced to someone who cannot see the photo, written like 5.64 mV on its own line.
31 mV
